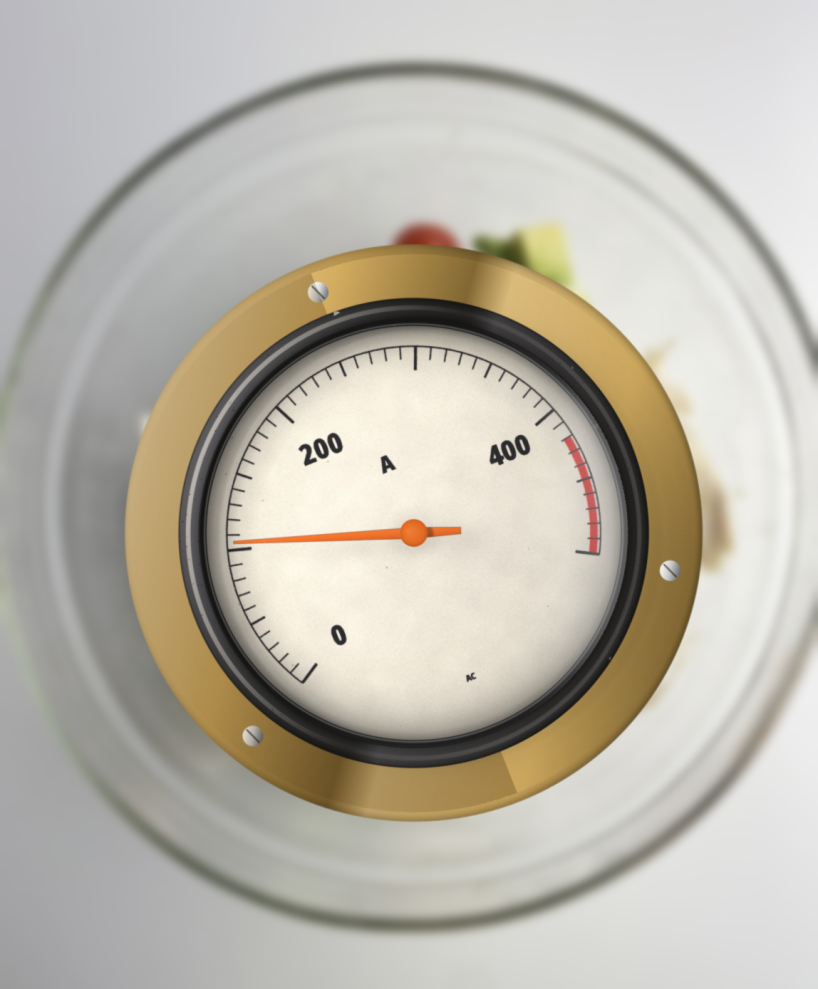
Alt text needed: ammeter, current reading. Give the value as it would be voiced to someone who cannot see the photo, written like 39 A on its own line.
105 A
